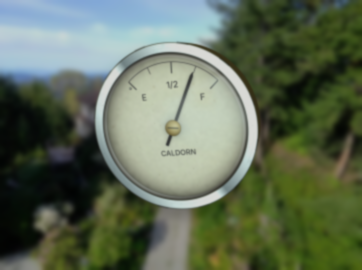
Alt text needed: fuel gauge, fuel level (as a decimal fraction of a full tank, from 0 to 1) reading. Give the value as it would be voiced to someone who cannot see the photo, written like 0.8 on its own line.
0.75
